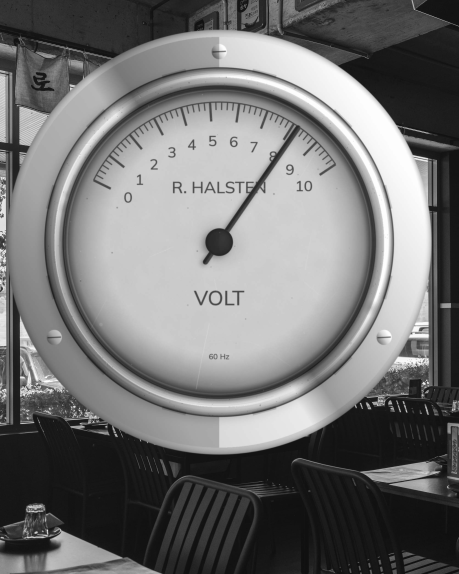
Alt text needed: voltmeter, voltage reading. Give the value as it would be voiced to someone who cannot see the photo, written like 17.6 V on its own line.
8.2 V
